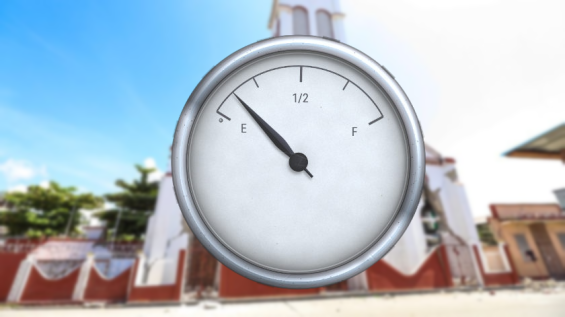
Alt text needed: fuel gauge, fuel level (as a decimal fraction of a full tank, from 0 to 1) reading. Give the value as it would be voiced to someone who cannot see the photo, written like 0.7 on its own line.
0.125
